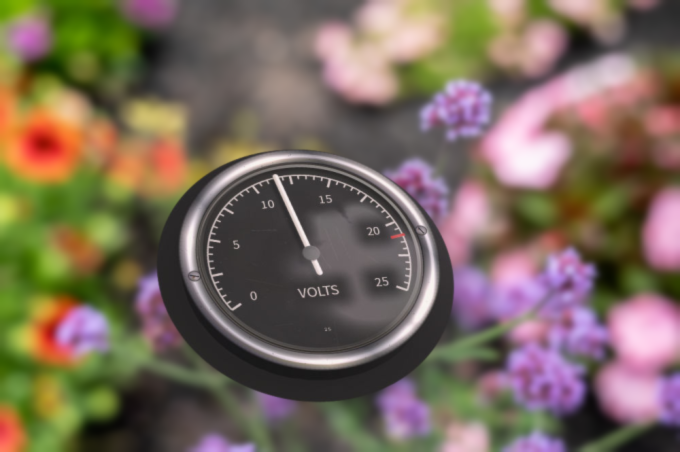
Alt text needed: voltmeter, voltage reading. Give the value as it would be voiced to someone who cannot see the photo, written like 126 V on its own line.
11.5 V
